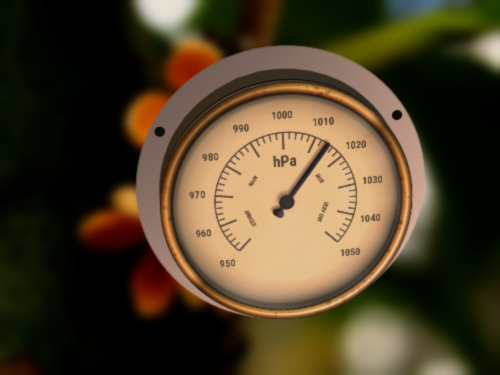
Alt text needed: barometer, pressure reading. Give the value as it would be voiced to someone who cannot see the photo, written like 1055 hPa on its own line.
1014 hPa
